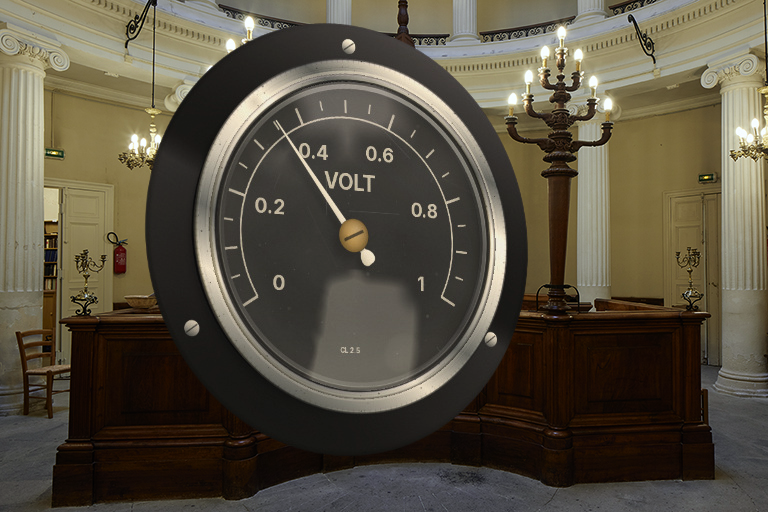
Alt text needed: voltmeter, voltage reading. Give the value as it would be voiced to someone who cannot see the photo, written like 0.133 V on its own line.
0.35 V
